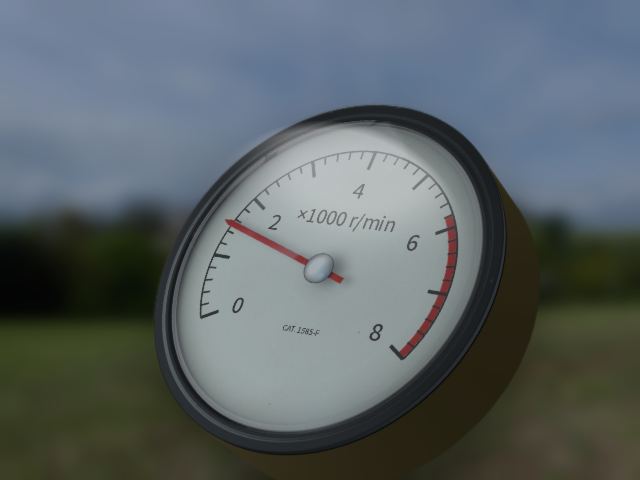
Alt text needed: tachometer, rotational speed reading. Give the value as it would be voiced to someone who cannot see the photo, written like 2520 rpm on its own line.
1500 rpm
